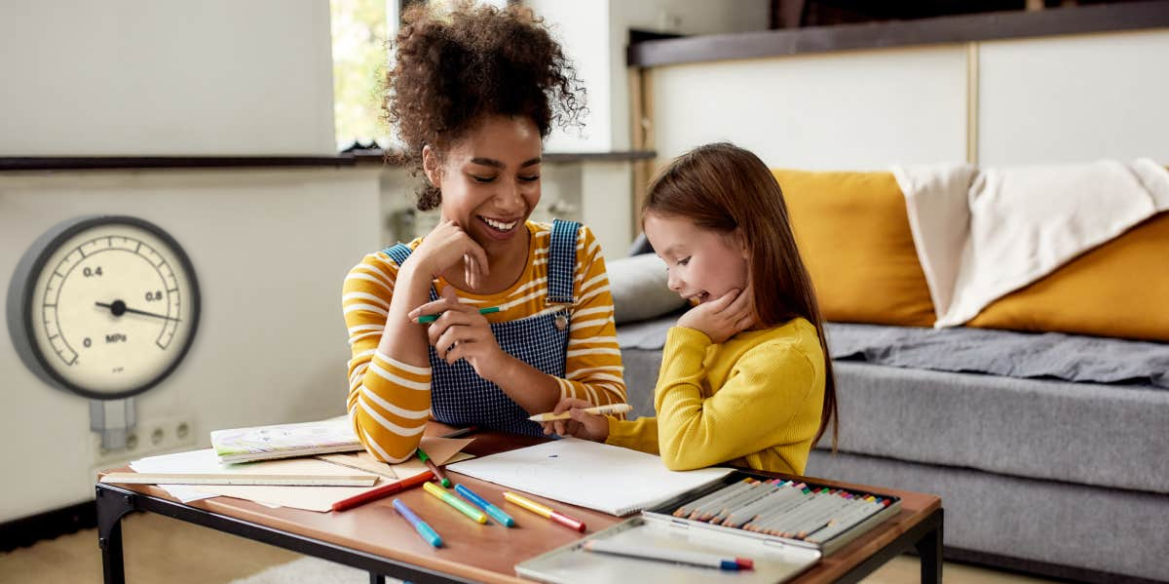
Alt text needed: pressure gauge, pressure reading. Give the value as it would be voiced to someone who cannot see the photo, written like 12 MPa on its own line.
0.9 MPa
